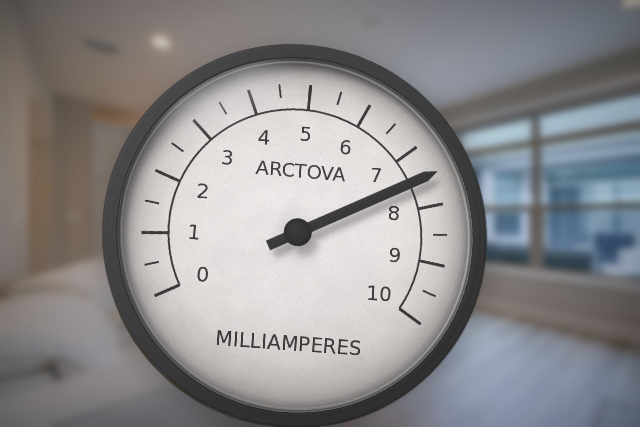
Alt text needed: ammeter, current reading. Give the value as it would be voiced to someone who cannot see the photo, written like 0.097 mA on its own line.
7.5 mA
